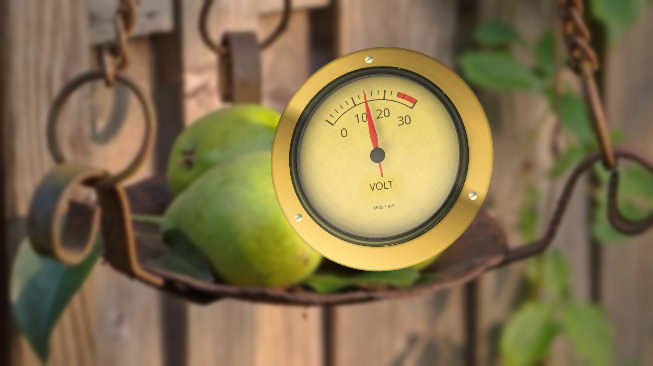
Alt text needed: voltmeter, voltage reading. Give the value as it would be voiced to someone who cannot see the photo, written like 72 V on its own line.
14 V
